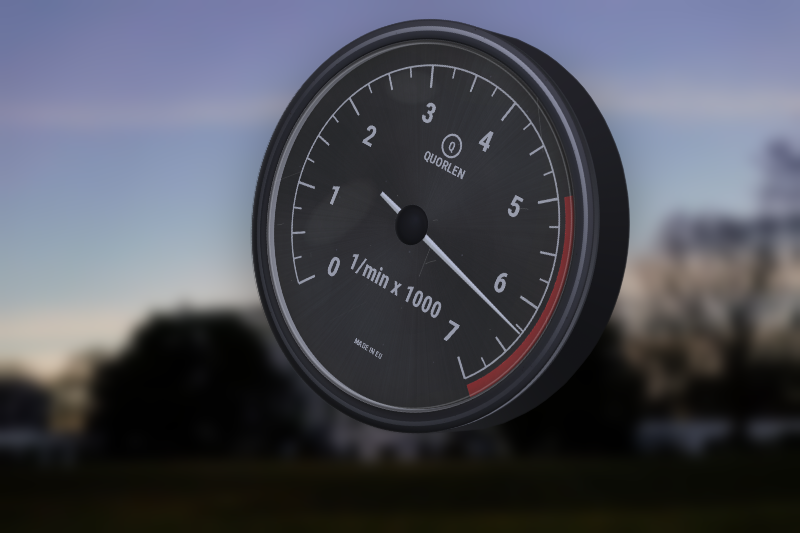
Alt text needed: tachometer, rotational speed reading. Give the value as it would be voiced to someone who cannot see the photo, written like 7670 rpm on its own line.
6250 rpm
